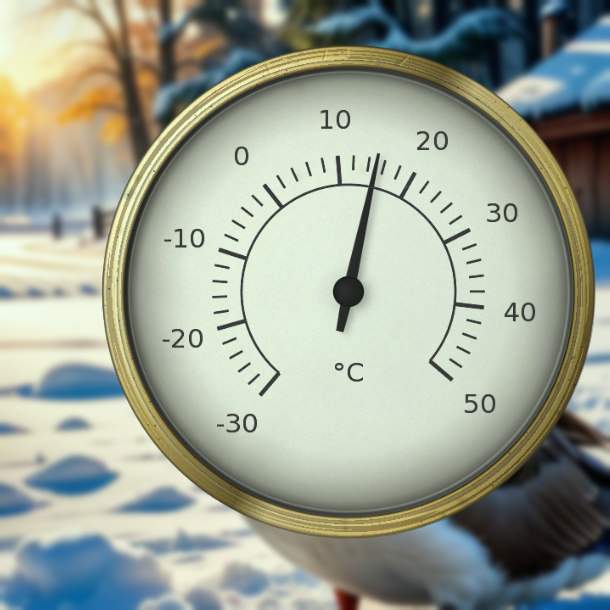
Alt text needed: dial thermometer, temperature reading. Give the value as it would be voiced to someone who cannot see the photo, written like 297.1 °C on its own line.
15 °C
